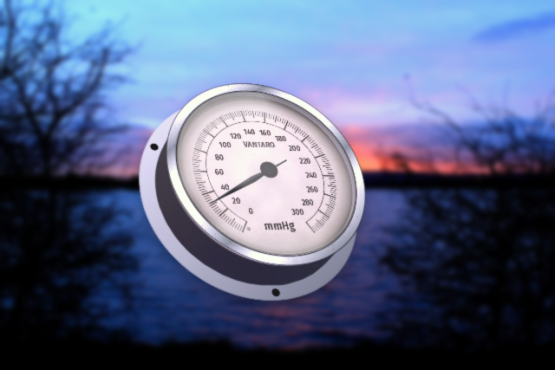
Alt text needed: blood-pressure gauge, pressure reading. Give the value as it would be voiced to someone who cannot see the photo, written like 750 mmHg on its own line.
30 mmHg
